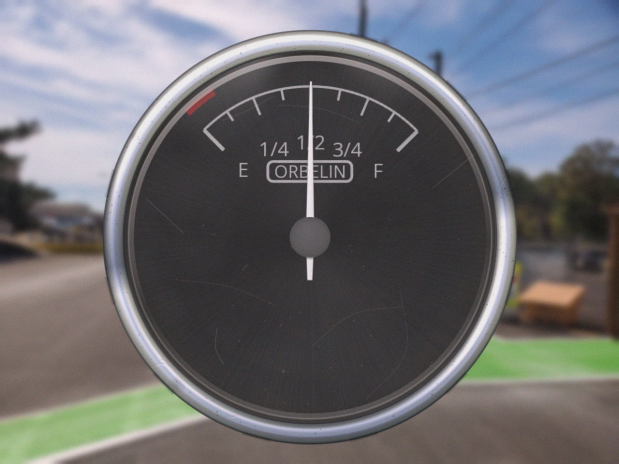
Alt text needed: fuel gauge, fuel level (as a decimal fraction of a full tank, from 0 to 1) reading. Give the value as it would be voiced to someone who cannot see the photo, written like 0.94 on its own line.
0.5
